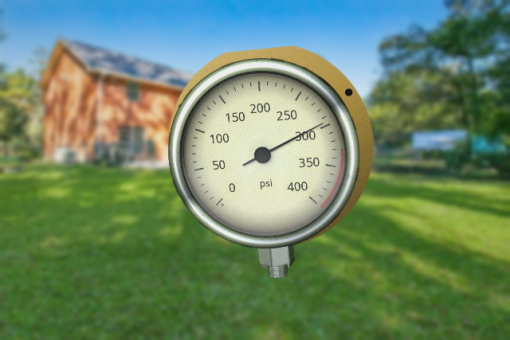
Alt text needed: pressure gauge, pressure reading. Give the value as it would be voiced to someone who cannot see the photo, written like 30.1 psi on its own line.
295 psi
